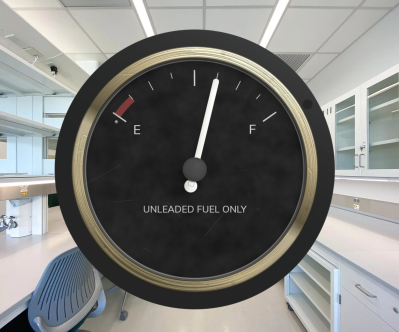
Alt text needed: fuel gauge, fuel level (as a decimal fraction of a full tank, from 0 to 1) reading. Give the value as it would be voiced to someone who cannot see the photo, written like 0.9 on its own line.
0.625
